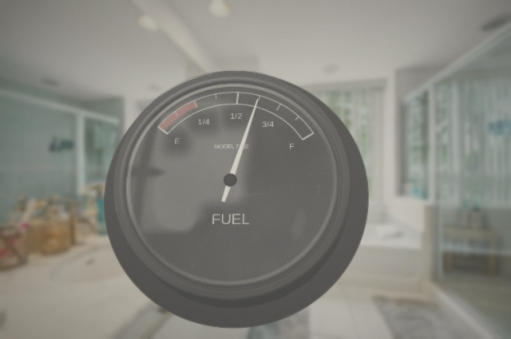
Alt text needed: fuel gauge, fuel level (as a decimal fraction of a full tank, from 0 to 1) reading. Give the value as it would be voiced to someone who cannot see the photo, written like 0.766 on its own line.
0.625
